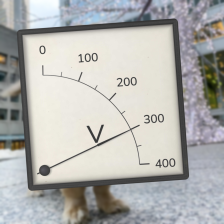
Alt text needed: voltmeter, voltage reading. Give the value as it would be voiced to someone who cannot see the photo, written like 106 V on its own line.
300 V
